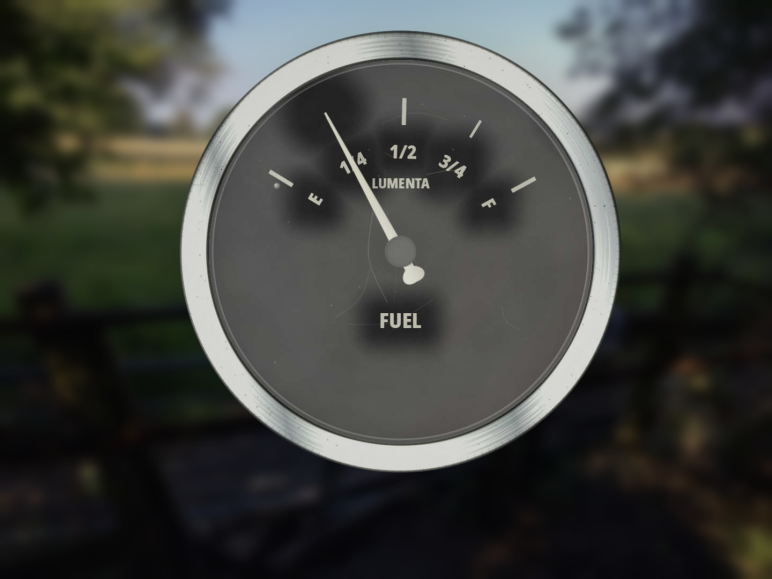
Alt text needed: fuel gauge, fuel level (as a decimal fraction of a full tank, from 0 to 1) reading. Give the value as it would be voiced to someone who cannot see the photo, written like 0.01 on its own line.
0.25
